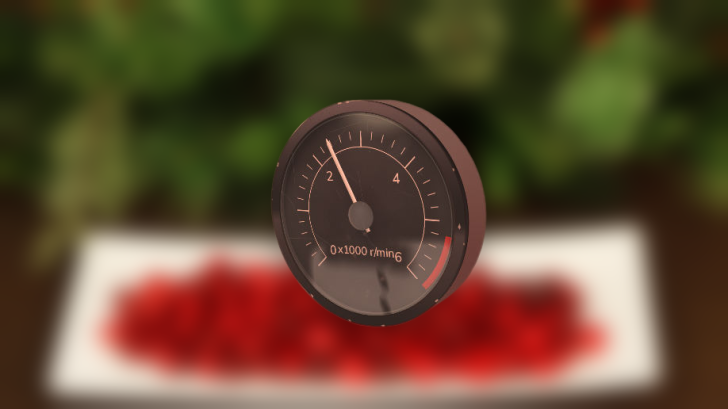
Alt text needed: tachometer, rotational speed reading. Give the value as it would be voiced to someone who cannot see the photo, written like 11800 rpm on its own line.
2400 rpm
